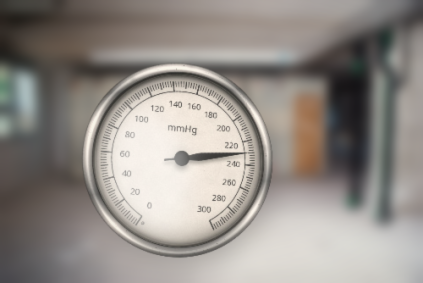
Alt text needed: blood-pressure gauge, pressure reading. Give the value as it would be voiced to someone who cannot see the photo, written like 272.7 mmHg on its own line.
230 mmHg
